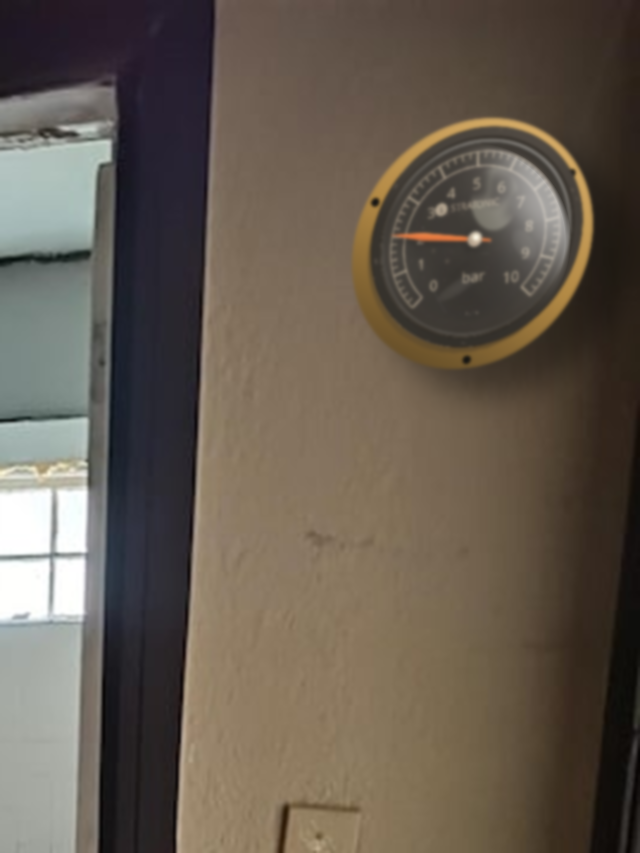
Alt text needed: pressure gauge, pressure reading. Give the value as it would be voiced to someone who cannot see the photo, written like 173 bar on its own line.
2 bar
